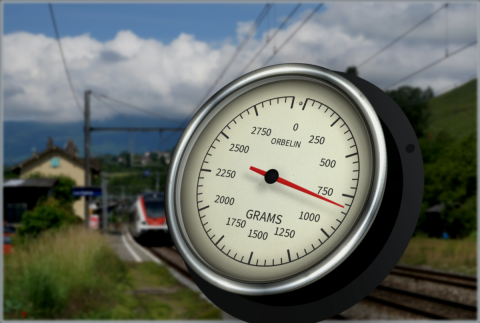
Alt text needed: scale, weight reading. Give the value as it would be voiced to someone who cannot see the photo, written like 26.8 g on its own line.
825 g
